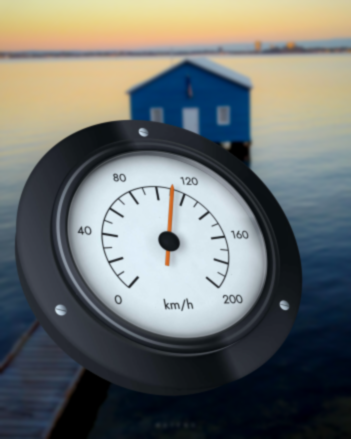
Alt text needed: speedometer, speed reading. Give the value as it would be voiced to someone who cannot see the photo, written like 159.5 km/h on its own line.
110 km/h
